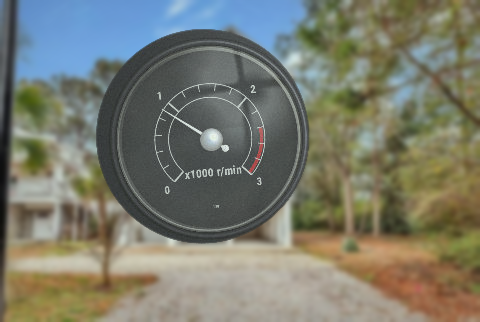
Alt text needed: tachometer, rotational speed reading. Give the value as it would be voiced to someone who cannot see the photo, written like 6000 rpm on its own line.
900 rpm
